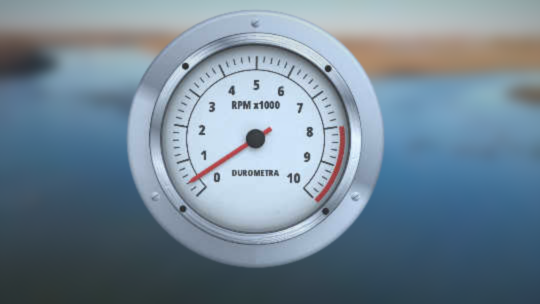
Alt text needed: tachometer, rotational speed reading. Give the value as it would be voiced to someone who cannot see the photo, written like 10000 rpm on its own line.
400 rpm
